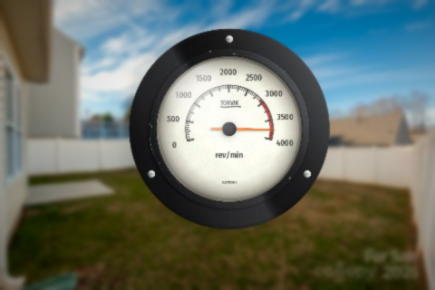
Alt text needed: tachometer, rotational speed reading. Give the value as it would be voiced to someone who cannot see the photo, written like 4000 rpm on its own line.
3750 rpm
